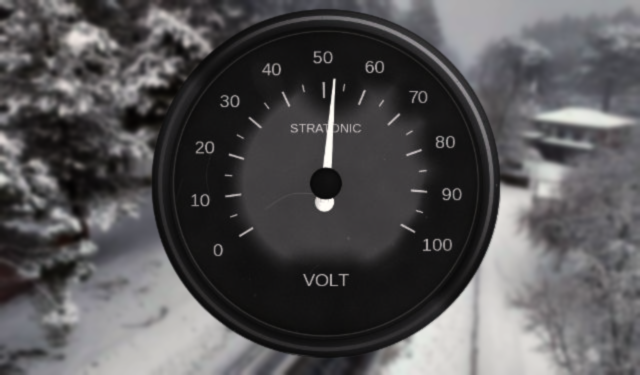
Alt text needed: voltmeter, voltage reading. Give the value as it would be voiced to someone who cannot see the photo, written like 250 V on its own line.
52.5 V
